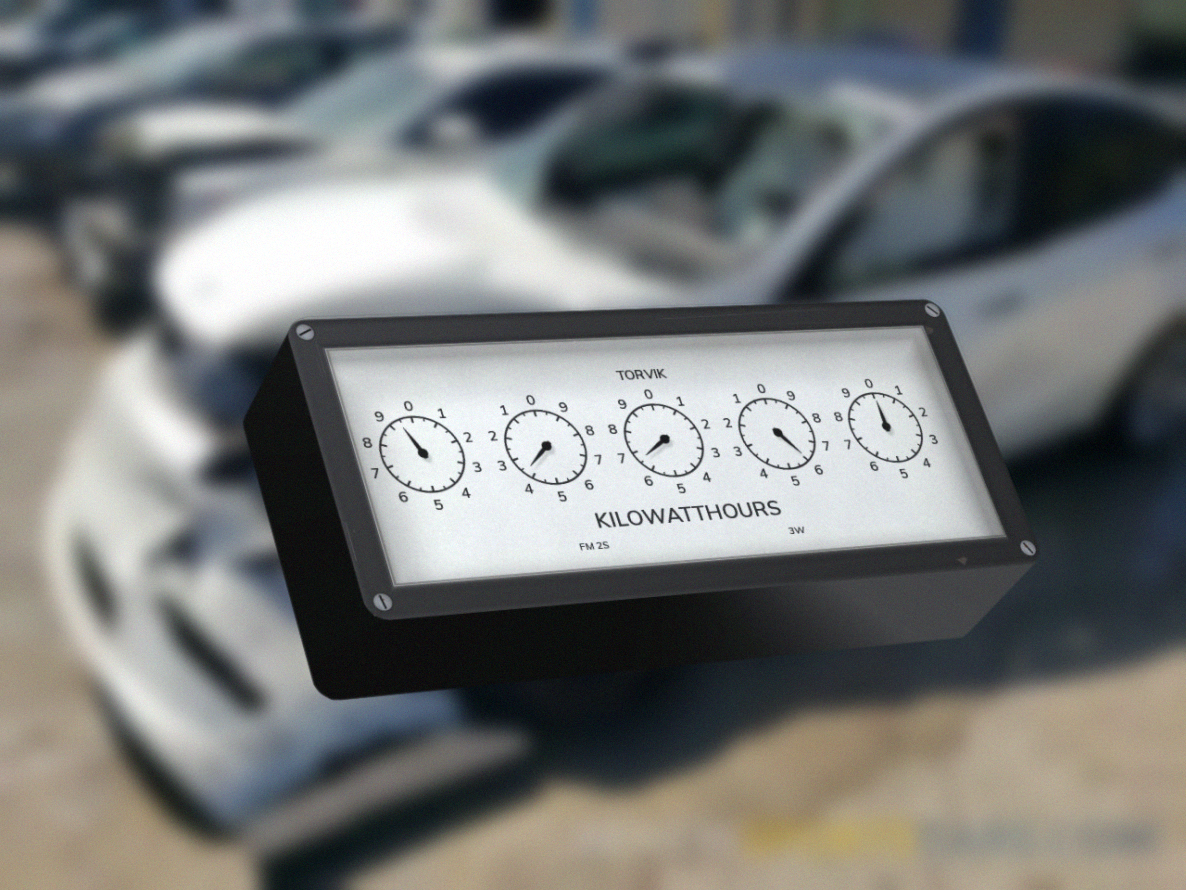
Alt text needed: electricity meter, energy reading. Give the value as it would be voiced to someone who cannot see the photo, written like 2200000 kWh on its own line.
93660 kWh
